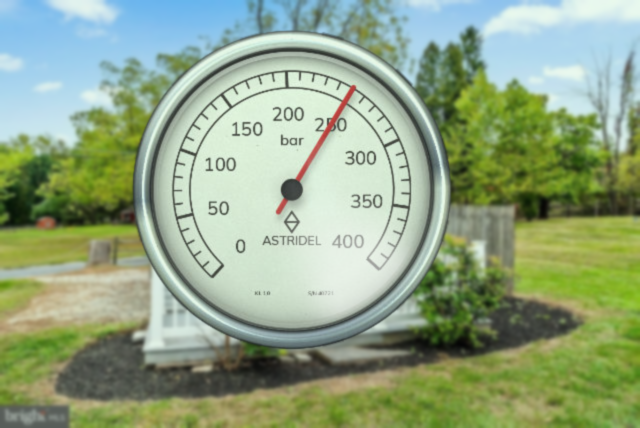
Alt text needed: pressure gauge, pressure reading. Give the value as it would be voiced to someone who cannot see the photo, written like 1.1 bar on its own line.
250 bar
